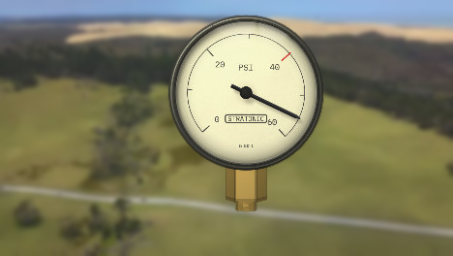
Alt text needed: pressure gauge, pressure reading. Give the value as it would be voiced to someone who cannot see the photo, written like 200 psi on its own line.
55 psi
